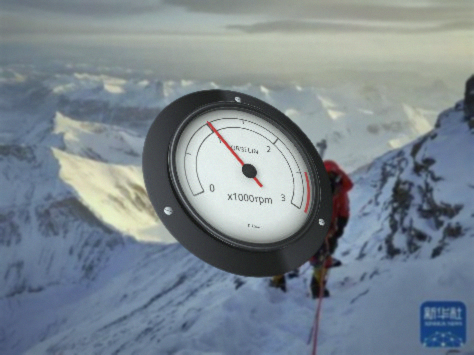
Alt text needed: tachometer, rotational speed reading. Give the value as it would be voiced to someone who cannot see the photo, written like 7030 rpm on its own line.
1000 rpm
